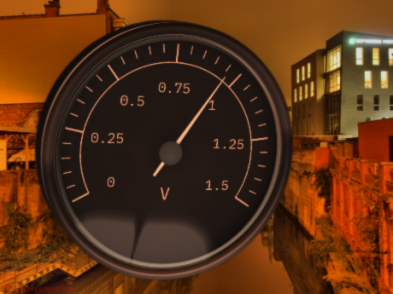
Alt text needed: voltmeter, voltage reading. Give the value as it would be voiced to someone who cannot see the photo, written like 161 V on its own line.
0.95 V
